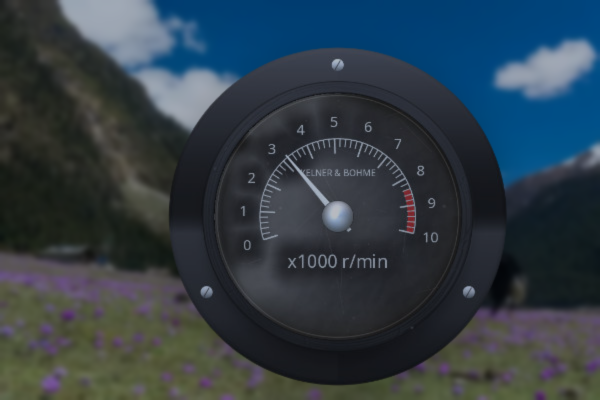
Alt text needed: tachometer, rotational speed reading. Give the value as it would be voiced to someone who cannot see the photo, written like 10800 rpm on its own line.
3200 rpm
